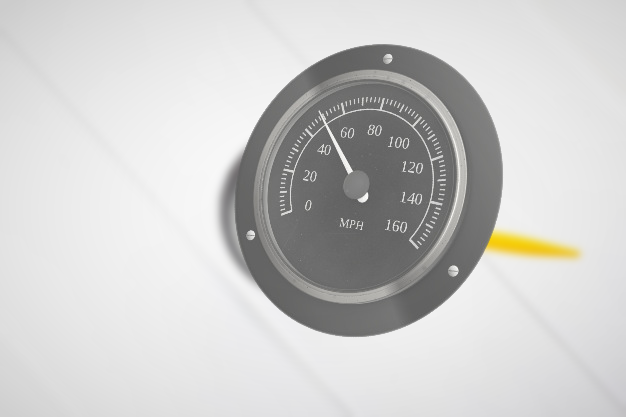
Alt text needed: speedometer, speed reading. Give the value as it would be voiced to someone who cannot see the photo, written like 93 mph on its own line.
50 mph
